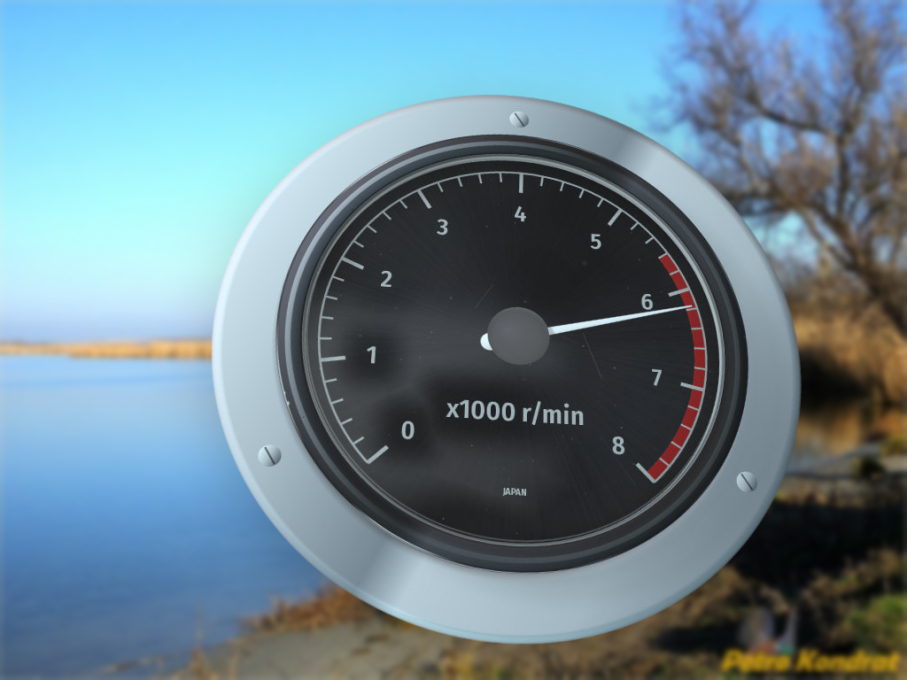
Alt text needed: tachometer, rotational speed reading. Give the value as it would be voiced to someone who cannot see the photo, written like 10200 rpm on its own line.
6200 rpm
